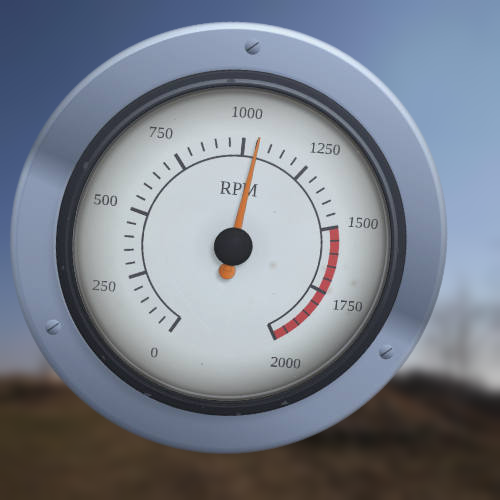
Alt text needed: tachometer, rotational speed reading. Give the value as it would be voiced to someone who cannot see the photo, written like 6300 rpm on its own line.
1050 rpm
